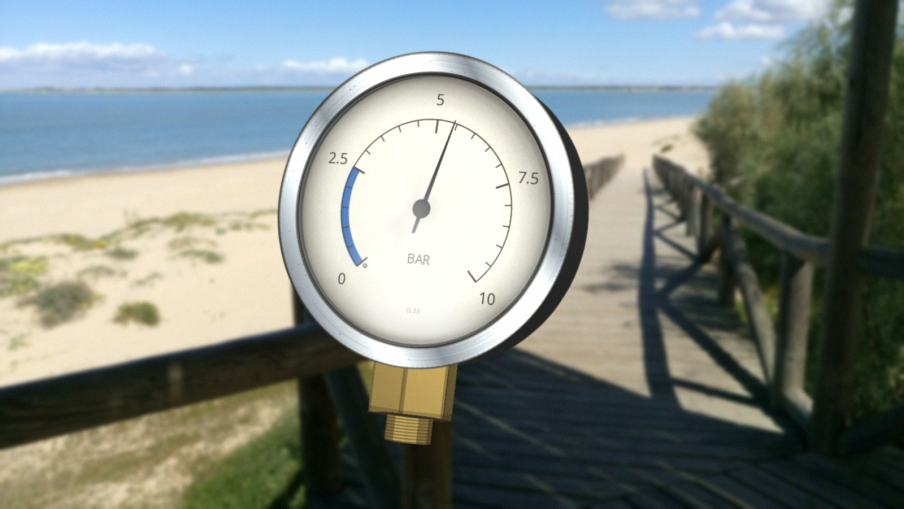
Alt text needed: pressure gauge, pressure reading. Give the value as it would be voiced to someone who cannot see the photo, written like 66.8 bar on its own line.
5.5 bar
